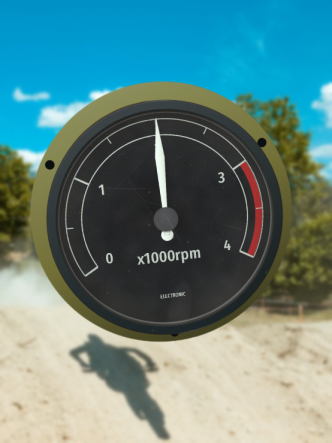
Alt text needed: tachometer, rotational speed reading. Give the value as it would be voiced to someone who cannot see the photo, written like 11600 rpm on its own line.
2000 rpm
